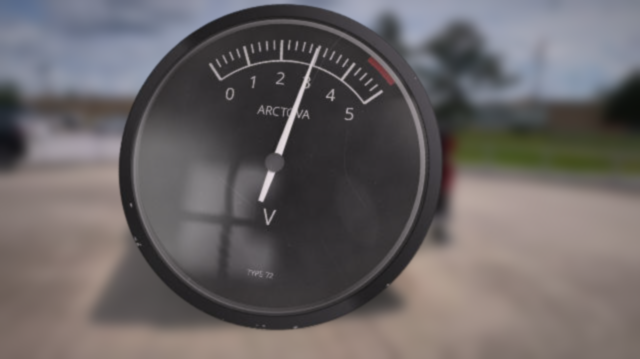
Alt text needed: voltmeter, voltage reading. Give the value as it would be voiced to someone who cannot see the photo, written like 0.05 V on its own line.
3 V
